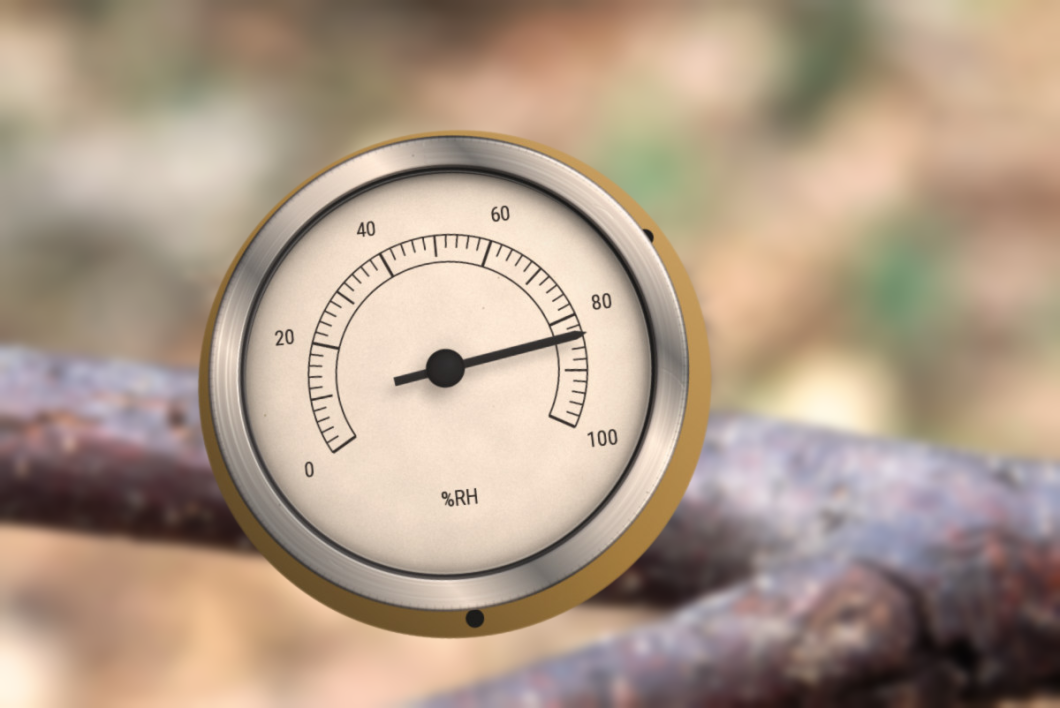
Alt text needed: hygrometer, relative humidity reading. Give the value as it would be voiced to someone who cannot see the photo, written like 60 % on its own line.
84 %
